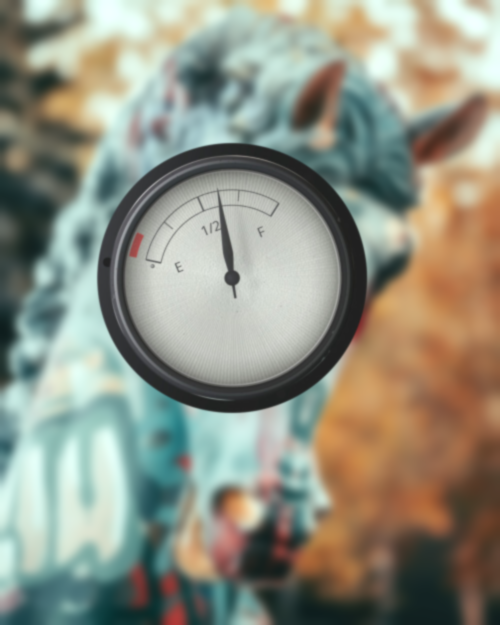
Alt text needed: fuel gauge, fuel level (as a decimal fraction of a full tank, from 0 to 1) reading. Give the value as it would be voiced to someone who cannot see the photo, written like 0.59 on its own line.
0.625
